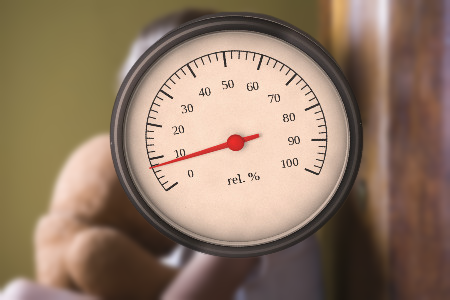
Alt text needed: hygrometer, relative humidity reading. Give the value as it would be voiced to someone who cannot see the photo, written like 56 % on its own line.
8 %
